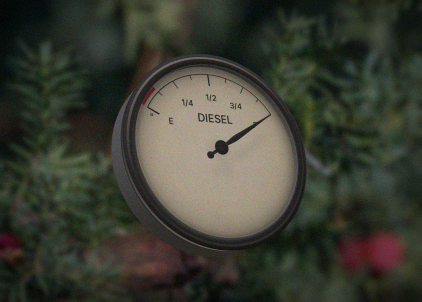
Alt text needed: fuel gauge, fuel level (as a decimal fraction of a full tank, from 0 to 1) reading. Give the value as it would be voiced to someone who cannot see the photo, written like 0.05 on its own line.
1
